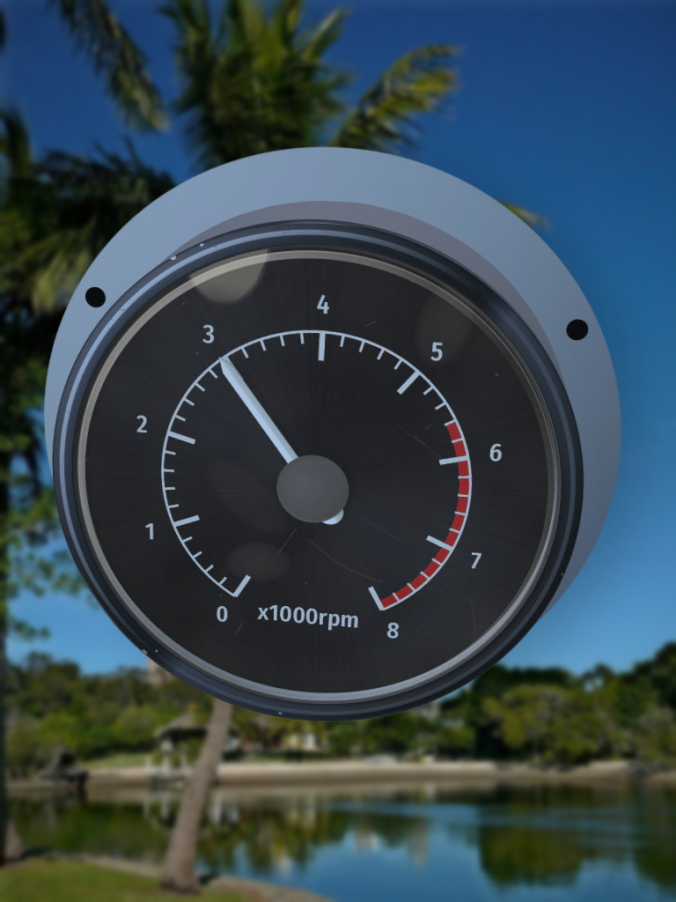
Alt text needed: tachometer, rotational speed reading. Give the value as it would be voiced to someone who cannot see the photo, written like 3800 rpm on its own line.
3000 rpm
